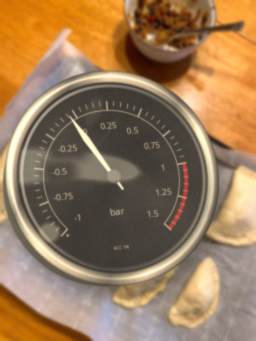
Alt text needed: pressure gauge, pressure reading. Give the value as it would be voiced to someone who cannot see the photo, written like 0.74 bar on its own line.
-0.05 bar
